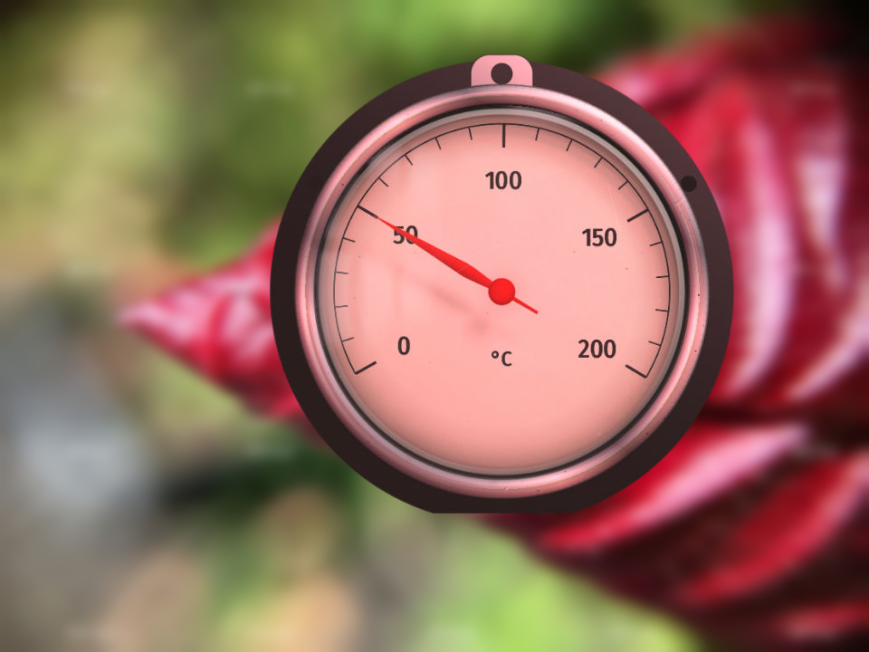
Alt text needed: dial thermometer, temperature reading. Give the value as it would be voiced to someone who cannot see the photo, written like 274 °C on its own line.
50 °C
